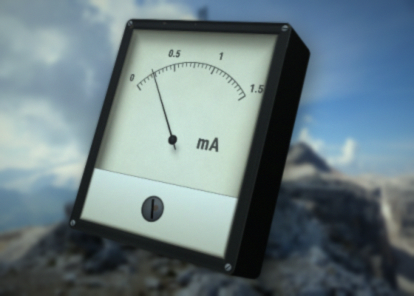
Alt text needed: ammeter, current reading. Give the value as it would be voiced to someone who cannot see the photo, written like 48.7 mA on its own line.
0.25 mA
